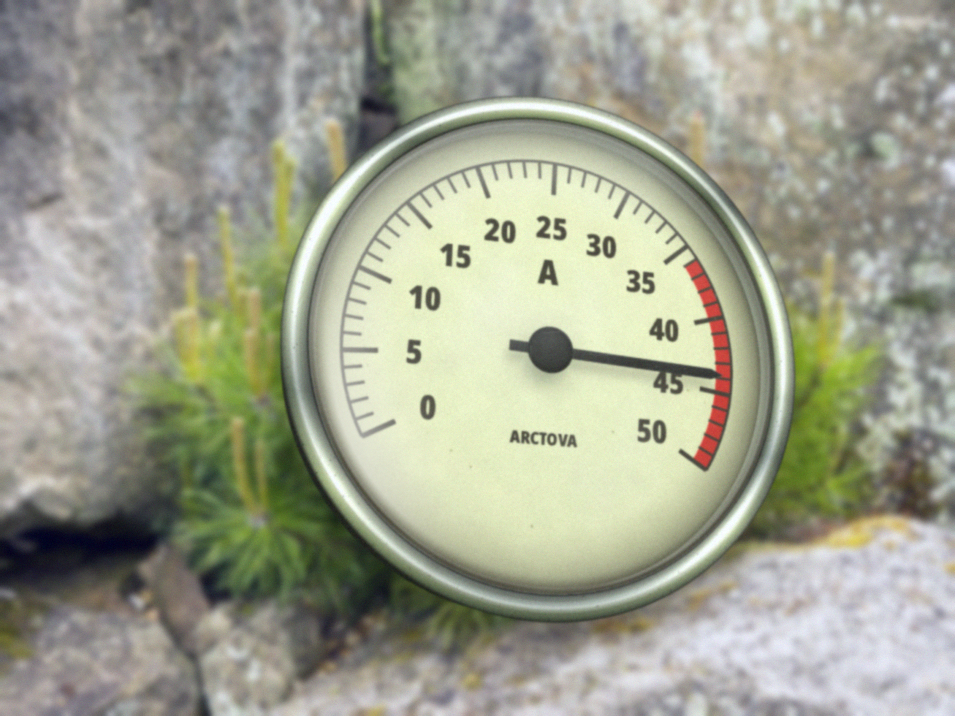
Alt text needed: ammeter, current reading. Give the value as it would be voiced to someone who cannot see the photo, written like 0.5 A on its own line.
44 A
